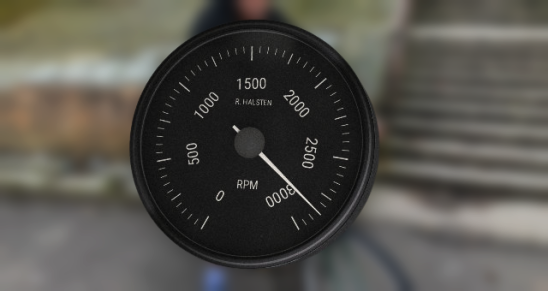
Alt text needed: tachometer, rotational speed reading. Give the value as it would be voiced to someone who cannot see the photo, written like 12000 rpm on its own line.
2850 rpm
